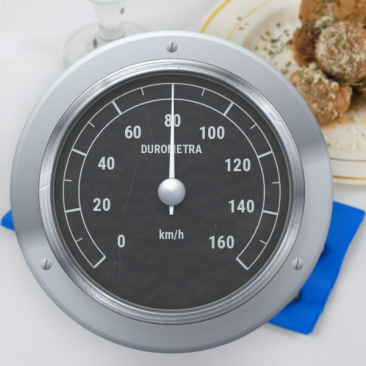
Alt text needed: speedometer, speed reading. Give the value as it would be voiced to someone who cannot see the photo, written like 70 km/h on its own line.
80 km/h
